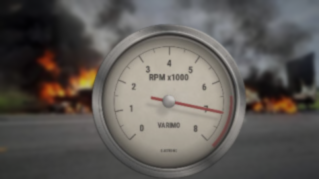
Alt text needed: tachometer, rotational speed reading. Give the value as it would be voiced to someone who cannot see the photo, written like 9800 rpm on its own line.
7000 rpm
